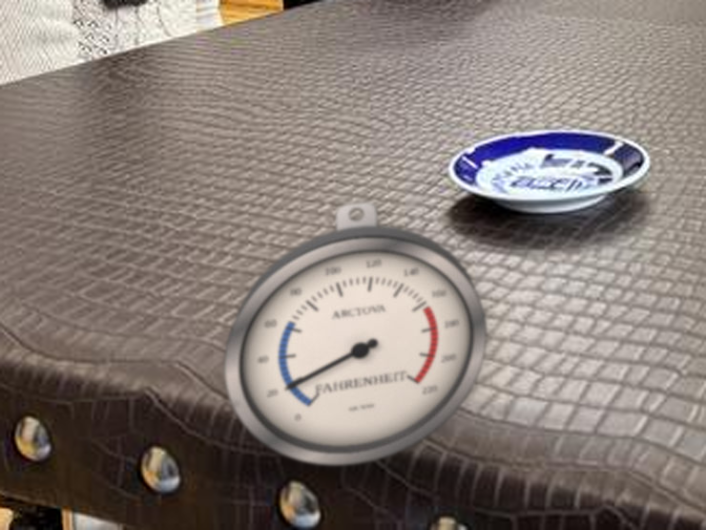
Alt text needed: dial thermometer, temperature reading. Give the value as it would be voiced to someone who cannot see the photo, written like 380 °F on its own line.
20 °F
